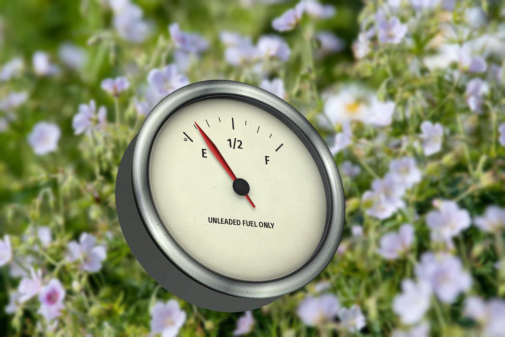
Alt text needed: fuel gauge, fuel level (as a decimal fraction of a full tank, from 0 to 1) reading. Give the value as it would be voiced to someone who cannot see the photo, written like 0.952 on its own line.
0.125
